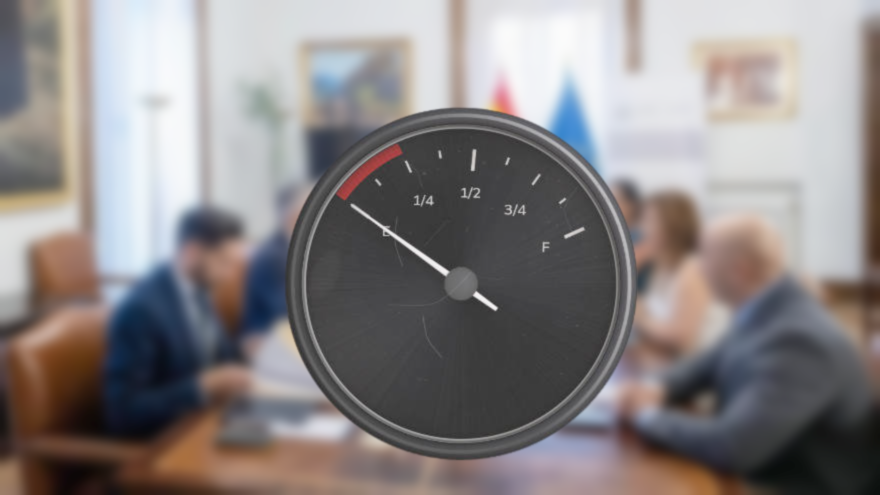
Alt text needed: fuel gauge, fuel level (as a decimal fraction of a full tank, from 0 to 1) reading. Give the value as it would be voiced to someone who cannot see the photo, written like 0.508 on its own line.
0
